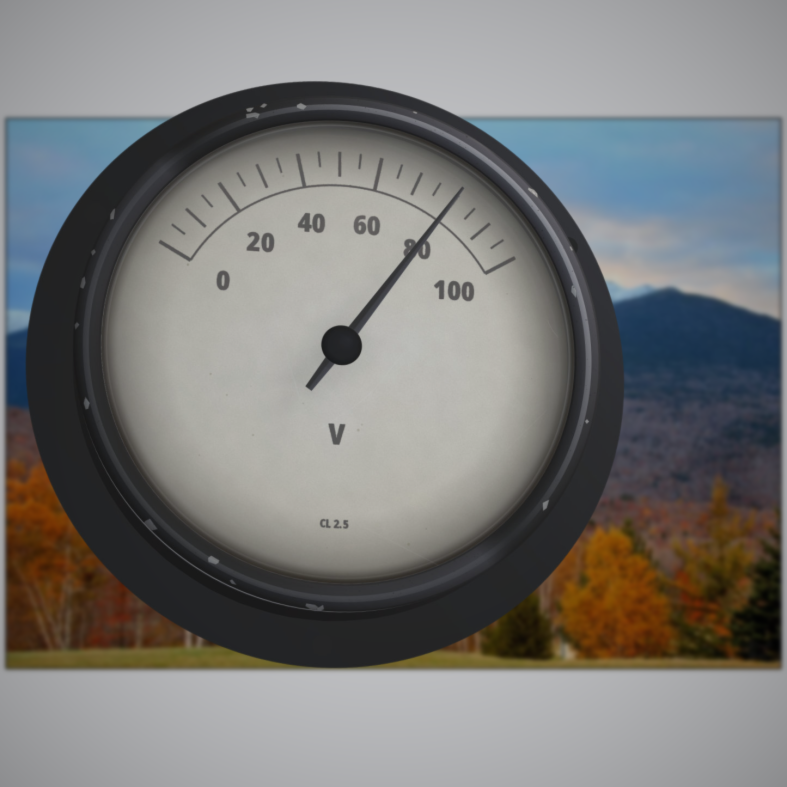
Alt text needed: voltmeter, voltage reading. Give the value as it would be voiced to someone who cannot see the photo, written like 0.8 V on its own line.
80 V
